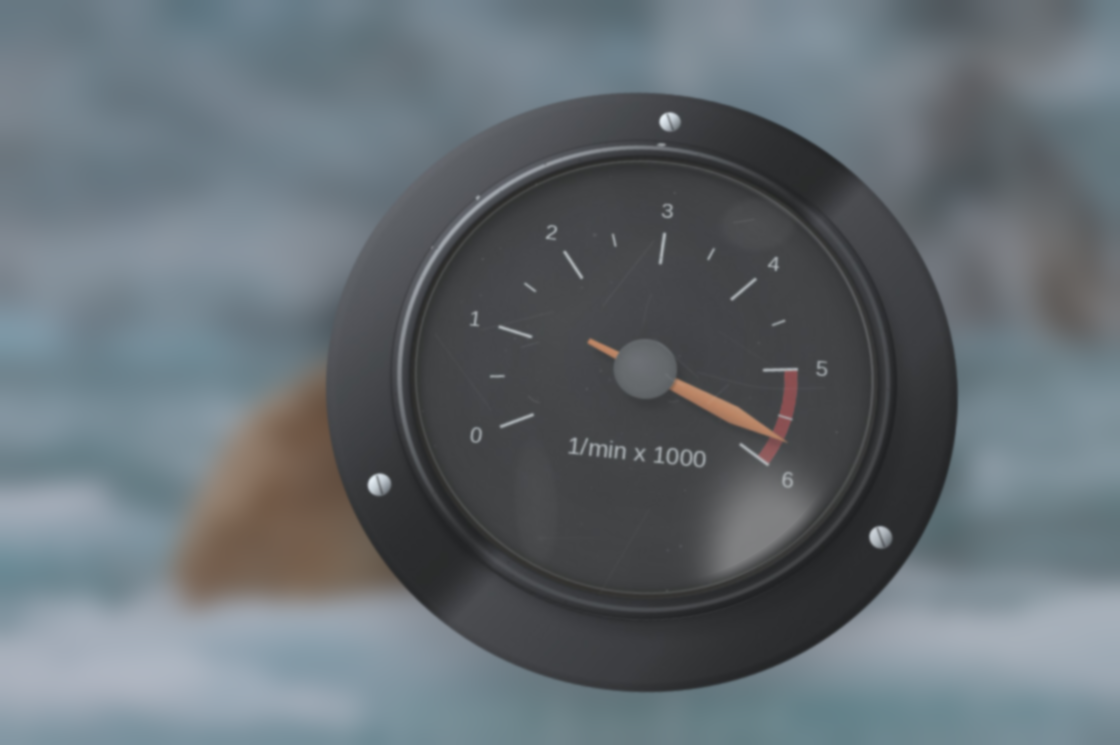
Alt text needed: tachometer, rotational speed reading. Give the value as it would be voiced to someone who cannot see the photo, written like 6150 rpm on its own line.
5750 rpm
